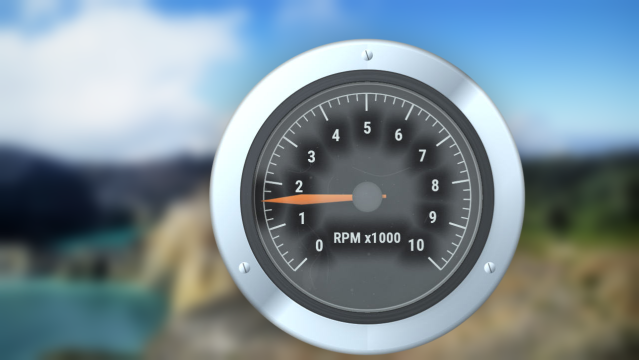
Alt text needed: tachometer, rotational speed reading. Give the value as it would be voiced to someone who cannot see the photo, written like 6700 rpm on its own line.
1600 rpm
